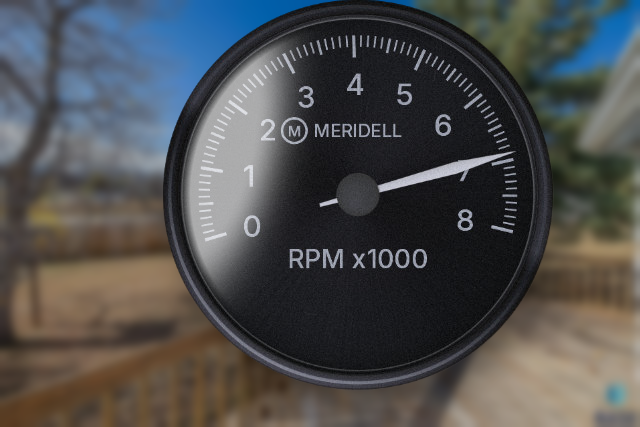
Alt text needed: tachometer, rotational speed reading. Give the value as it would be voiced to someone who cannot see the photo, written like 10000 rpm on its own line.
6900 rpm
